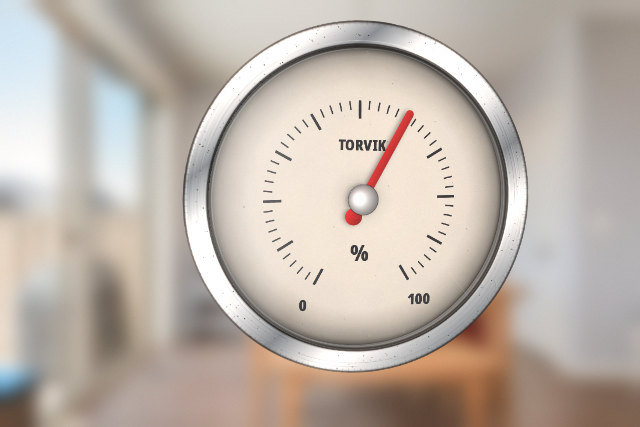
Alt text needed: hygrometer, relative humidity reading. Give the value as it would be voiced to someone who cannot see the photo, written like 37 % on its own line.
60 %
